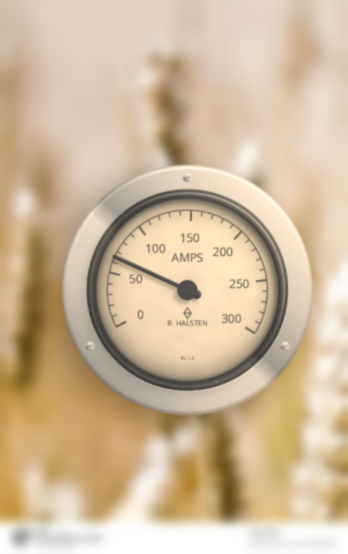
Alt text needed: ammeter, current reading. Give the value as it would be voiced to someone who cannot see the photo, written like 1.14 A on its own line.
65 A
